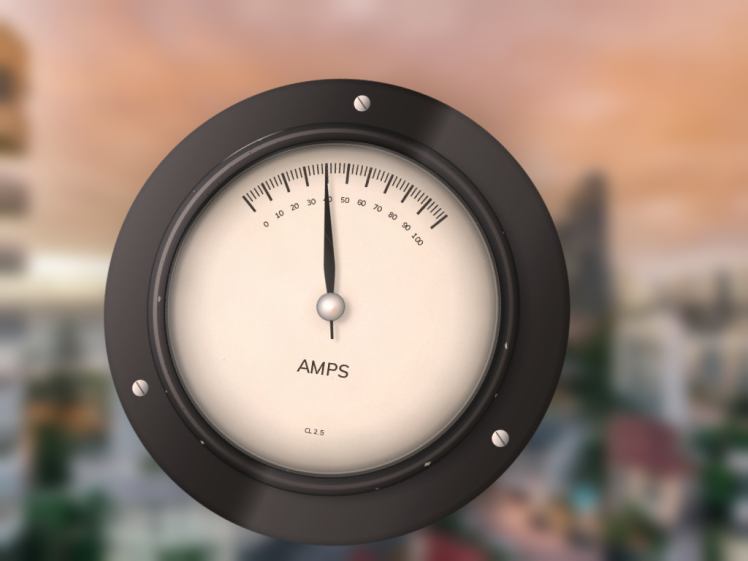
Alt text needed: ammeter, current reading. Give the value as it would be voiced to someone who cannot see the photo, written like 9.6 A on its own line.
40 A
